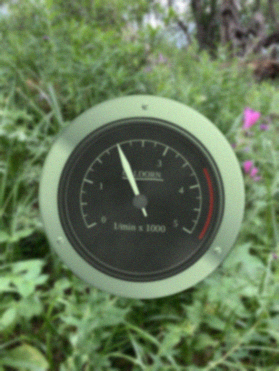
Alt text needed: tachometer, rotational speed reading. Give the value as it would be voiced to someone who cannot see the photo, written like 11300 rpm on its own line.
2000 rpm
